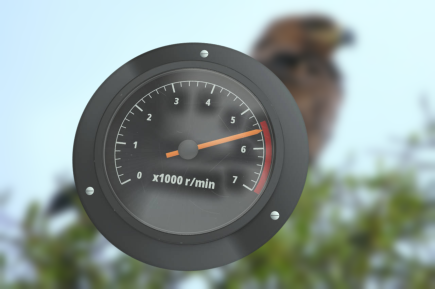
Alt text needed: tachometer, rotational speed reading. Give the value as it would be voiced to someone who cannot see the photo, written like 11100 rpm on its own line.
5600 rpm
